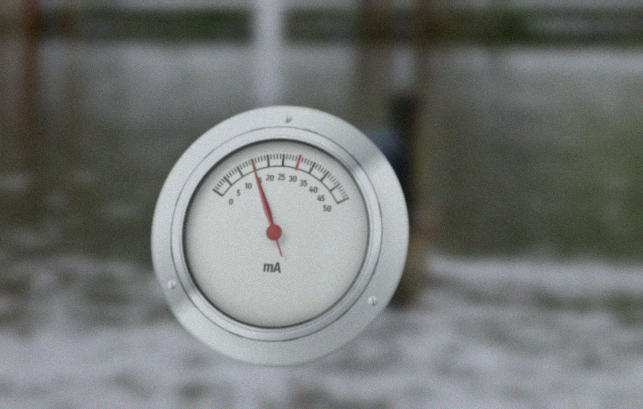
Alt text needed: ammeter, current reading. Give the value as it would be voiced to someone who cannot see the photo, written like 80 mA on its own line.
15 mA
